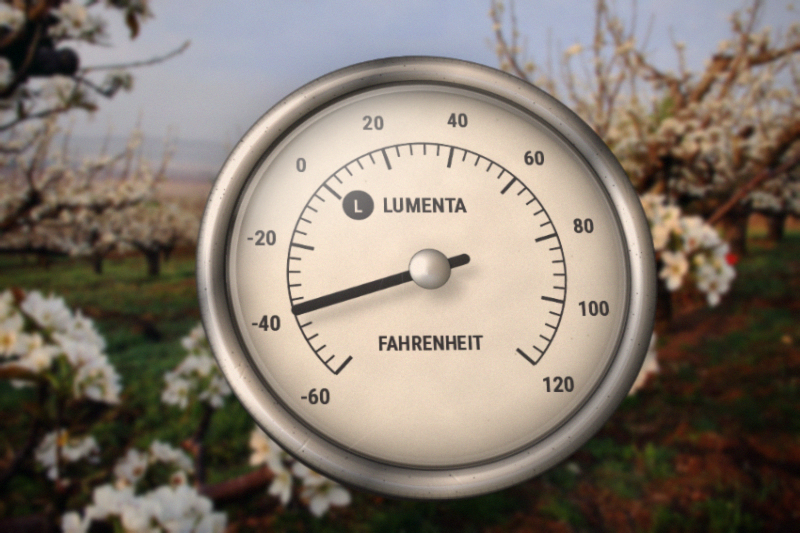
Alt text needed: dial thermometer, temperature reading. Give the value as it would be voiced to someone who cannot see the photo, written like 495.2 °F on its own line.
-40 °F
